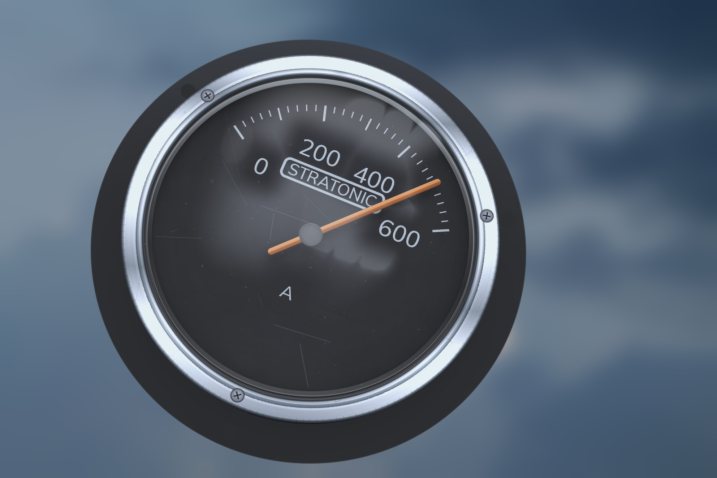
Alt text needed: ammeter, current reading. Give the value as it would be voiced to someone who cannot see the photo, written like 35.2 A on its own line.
500 A
